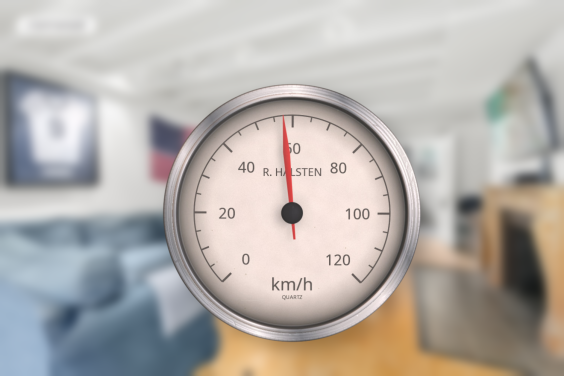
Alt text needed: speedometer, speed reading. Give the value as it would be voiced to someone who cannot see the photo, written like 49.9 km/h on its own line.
57.5 km/h
